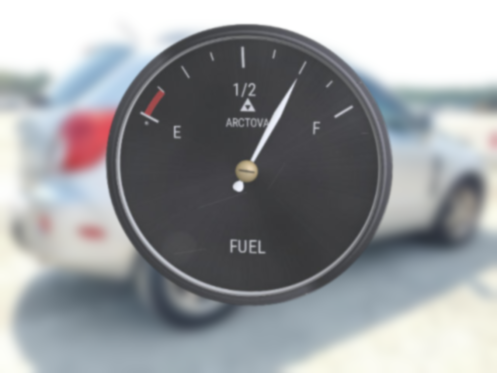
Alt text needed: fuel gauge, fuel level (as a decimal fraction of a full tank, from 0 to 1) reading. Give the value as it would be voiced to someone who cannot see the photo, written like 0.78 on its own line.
0.75
